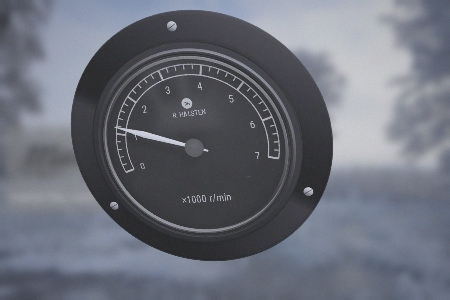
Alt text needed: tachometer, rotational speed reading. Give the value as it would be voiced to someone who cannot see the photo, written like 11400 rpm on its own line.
1200 rpm
